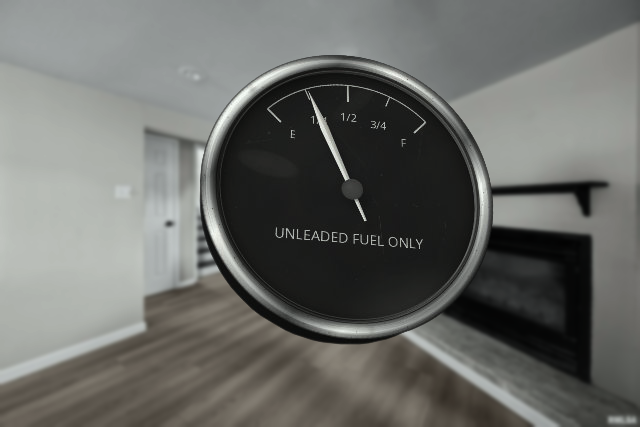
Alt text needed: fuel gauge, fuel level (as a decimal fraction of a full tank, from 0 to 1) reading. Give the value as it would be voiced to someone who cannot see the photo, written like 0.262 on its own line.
0.25
